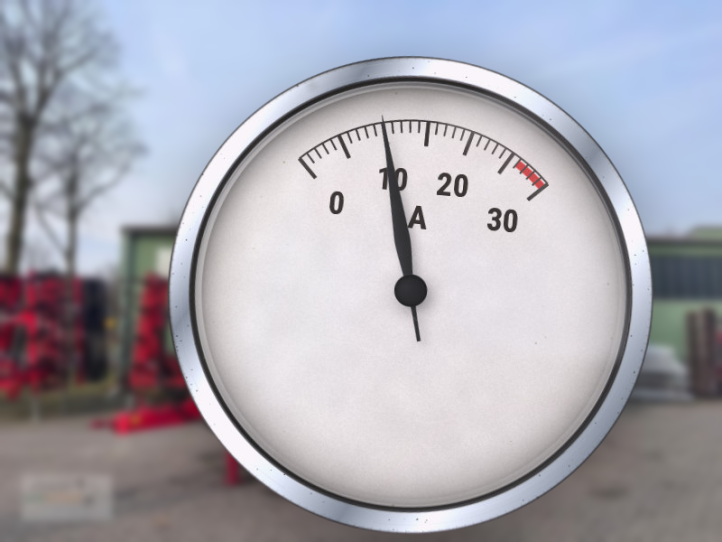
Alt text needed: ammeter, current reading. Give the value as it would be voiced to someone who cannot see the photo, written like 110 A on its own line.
10 A
